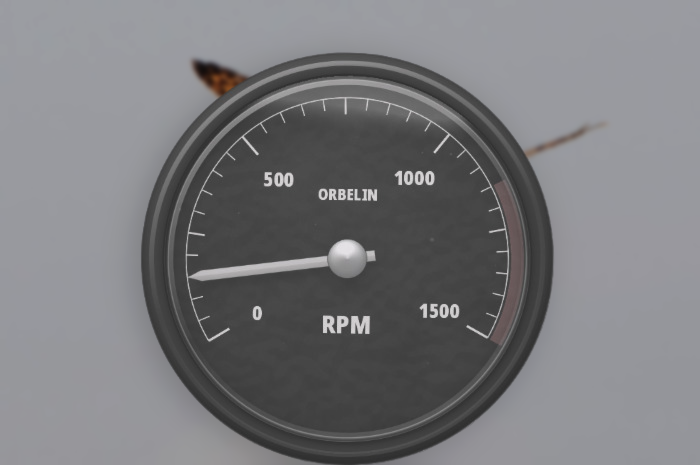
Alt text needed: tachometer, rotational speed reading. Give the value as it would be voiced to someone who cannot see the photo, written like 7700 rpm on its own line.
150 rpm
